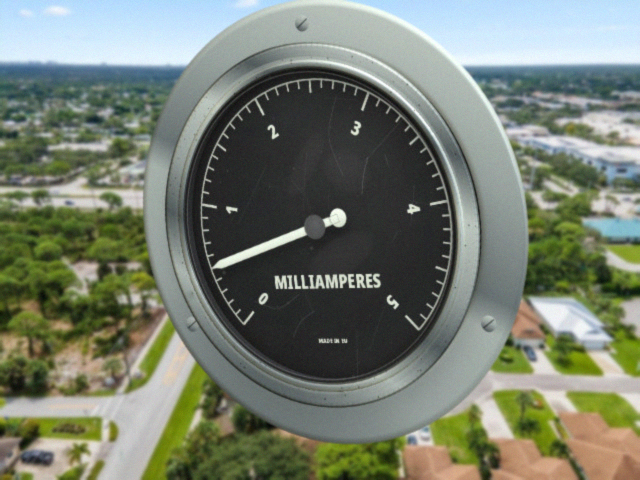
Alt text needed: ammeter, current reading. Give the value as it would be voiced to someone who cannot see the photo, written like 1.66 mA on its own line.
0.5 mA
